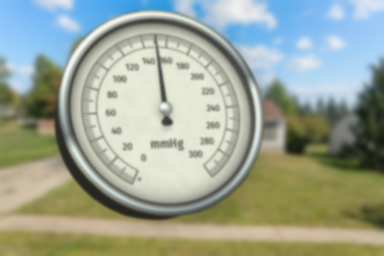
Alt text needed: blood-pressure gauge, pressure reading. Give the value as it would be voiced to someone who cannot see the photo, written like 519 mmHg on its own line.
150 mmHg
